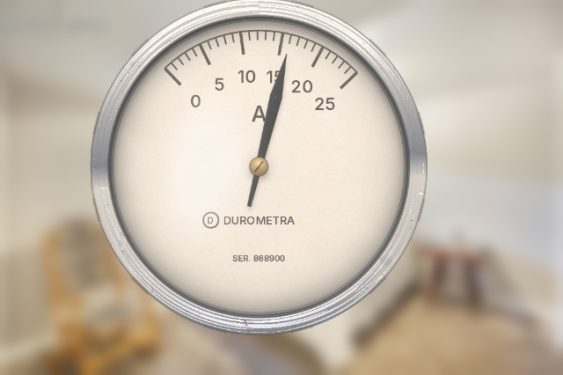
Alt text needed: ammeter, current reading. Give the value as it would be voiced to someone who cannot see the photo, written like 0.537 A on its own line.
16 A
